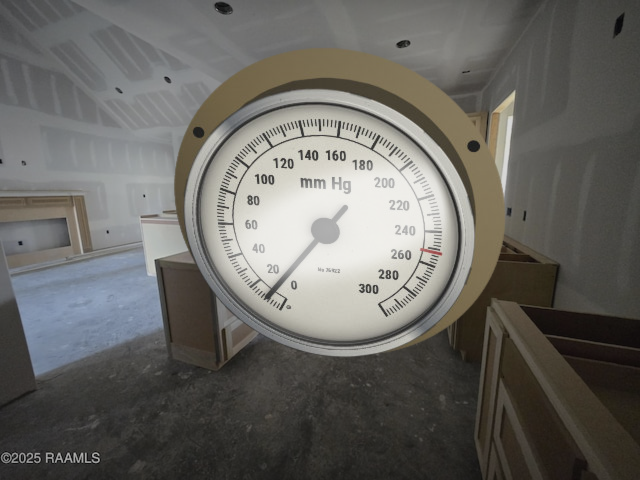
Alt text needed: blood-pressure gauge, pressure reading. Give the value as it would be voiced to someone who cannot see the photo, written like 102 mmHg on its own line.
10 mmHg
